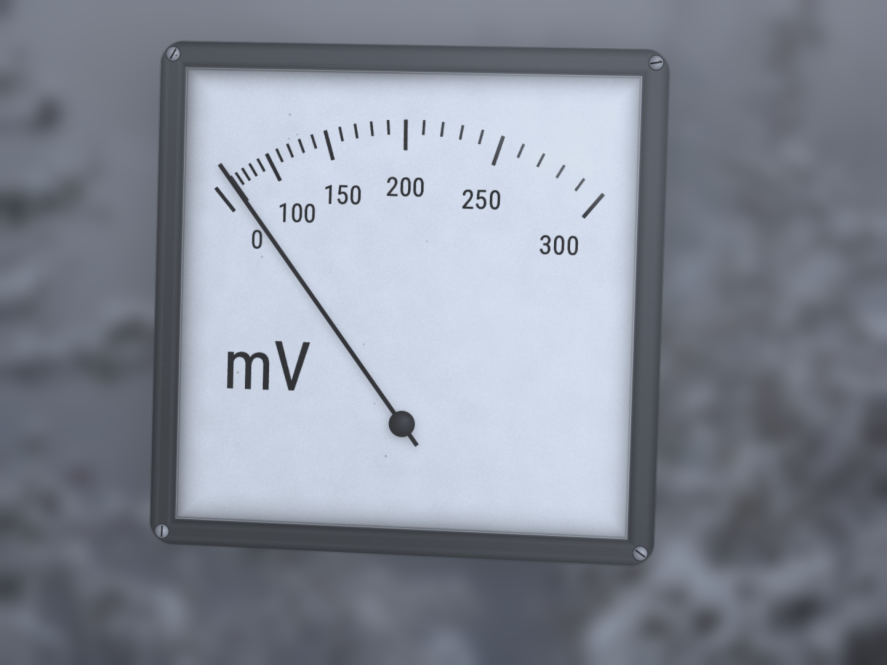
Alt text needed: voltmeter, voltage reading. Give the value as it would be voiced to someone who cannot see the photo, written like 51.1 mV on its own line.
50 mV
